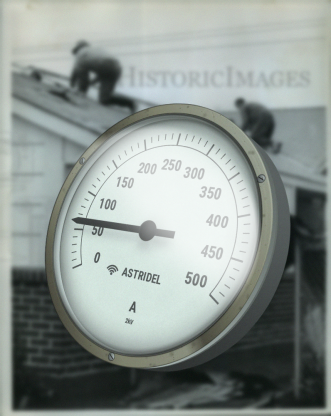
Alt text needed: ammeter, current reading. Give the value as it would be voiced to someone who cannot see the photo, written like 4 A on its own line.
60 A
